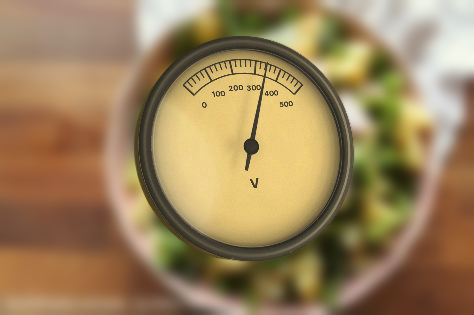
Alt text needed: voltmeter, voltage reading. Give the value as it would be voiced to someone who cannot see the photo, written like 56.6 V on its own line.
340 V
